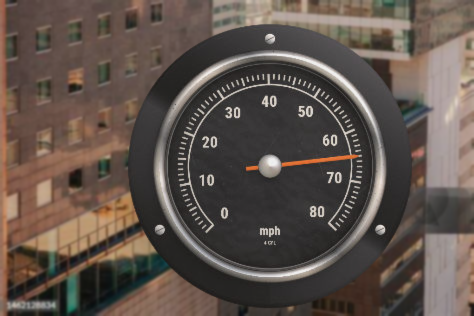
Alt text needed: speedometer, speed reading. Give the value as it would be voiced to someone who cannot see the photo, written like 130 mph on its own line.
65 mph
